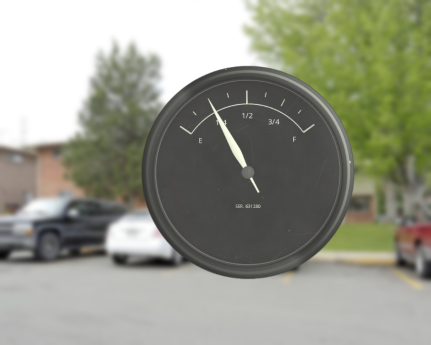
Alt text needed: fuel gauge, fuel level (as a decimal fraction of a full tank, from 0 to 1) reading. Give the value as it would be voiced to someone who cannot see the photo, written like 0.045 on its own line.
0.25
